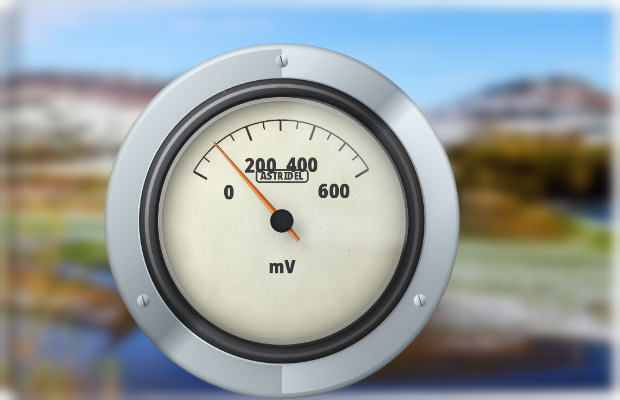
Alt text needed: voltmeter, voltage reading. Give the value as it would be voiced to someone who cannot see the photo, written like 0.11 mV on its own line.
100 mV
